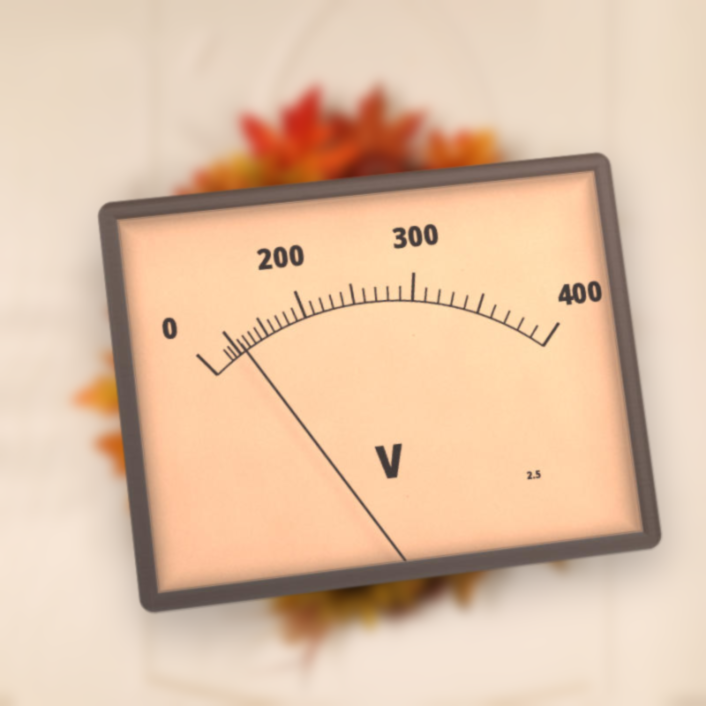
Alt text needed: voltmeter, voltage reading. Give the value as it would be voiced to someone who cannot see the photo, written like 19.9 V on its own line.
110 V
